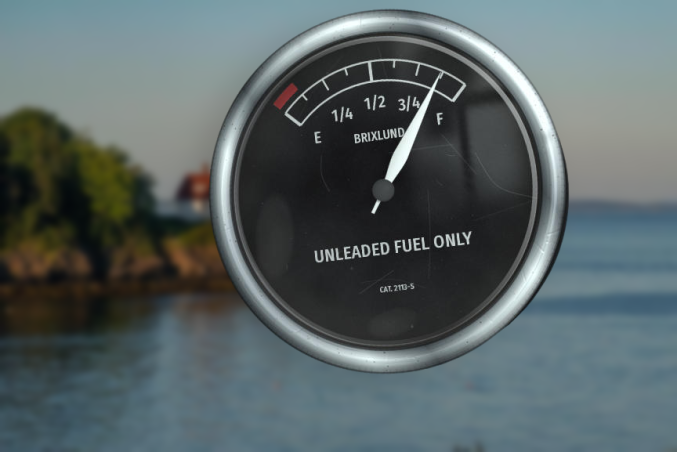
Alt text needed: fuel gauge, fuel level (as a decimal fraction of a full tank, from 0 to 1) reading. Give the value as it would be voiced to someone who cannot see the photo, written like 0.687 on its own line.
0.875
